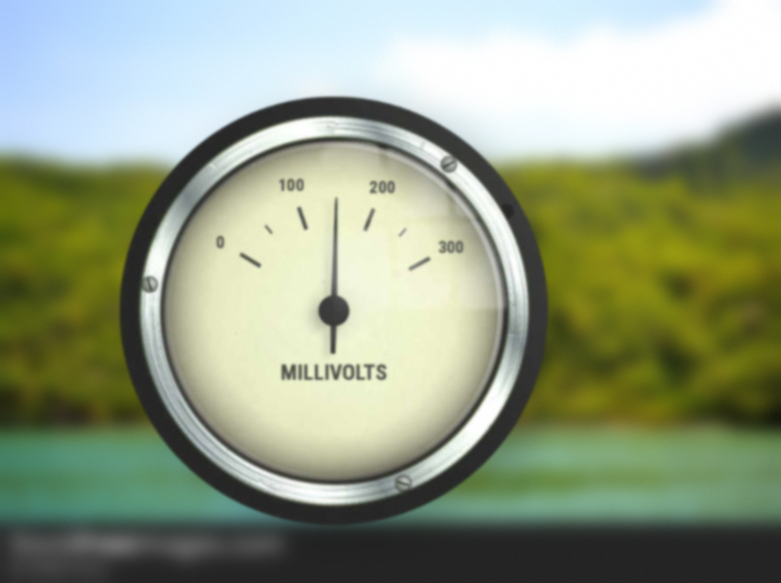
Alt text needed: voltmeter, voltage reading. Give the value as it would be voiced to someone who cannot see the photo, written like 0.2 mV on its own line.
150 mV
